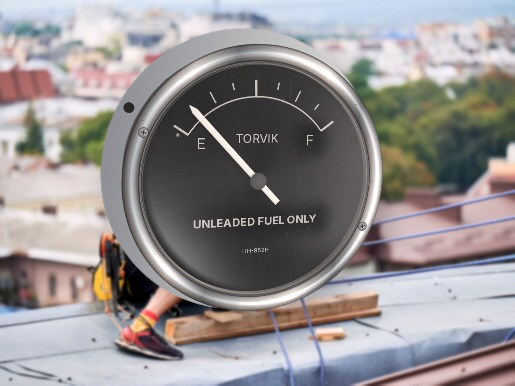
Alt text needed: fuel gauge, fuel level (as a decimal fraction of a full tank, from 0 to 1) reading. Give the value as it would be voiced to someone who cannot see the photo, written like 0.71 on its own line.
0.125
